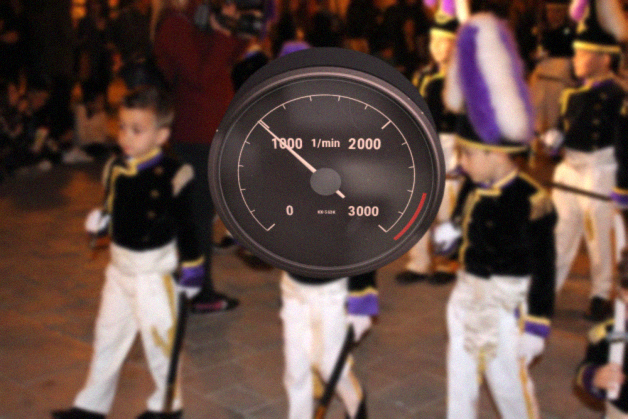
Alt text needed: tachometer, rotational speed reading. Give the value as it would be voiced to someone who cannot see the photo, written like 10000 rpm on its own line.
1000 rpm
